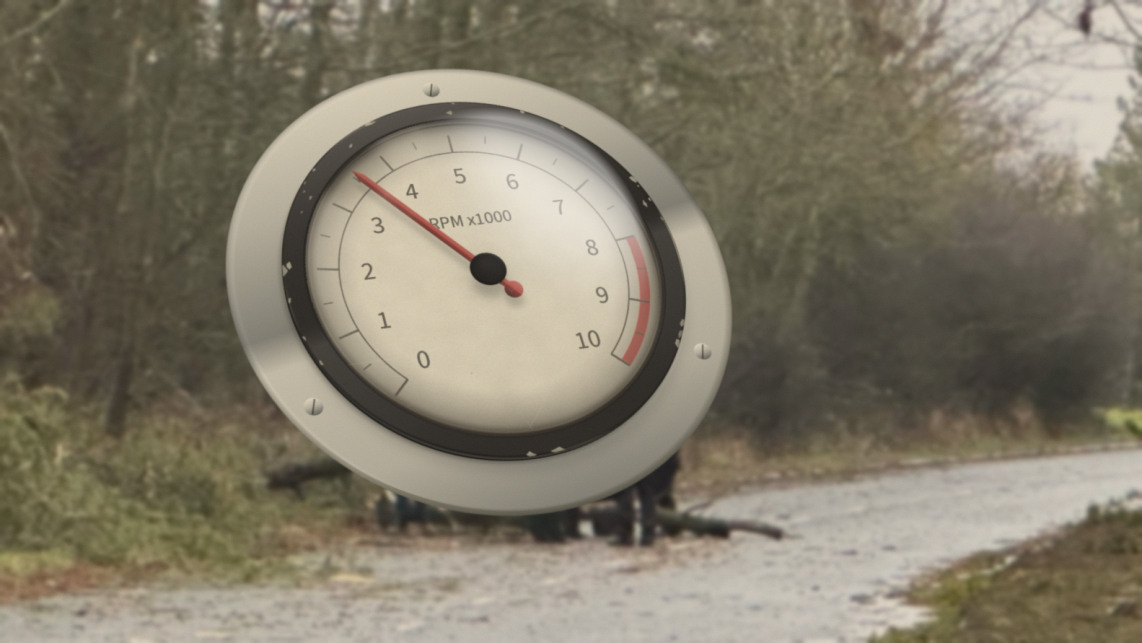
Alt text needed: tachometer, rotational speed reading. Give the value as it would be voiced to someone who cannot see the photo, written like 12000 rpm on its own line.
3500 rpm
